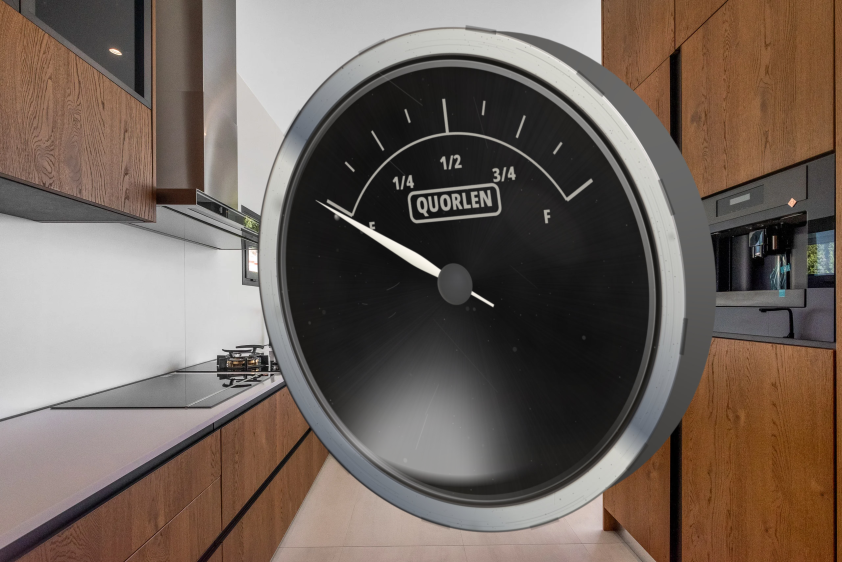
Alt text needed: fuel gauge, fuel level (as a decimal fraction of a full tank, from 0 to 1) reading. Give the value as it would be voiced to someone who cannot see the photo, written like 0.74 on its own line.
0
